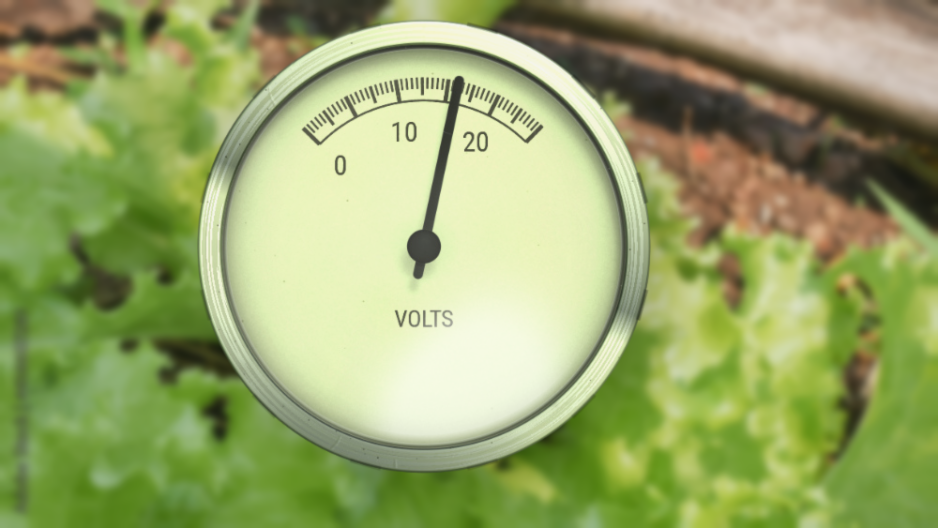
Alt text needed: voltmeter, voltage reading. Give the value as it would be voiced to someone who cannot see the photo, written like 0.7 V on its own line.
16 V
